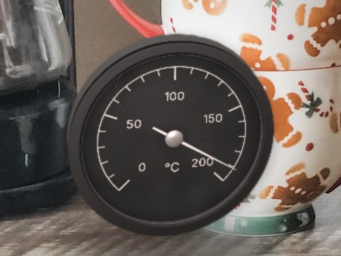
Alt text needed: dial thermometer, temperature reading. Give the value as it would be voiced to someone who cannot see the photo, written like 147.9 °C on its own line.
190 °C
